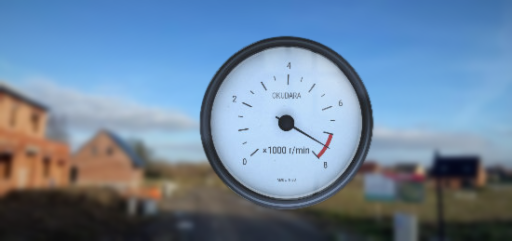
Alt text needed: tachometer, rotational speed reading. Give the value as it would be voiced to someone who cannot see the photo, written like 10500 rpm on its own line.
7500 rpm
